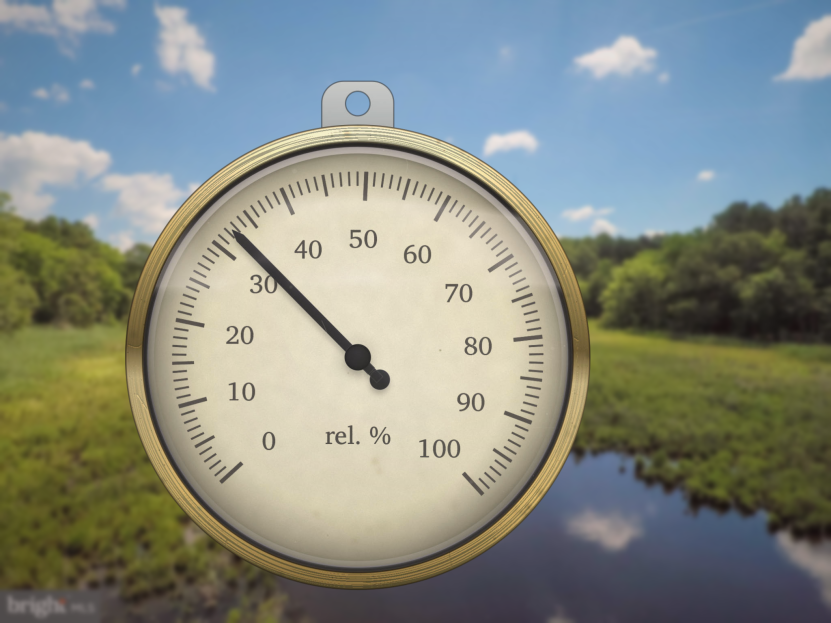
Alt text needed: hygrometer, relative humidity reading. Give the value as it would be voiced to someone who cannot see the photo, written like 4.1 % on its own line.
32.5 %
